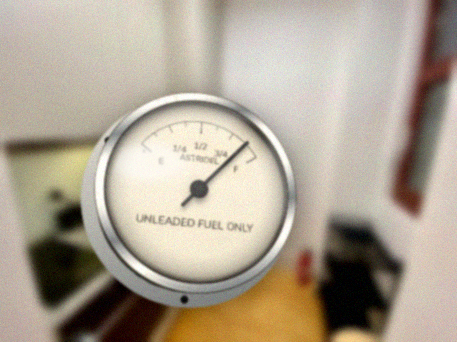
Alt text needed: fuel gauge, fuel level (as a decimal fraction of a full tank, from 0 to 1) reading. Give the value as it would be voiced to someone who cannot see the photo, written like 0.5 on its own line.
0.875
